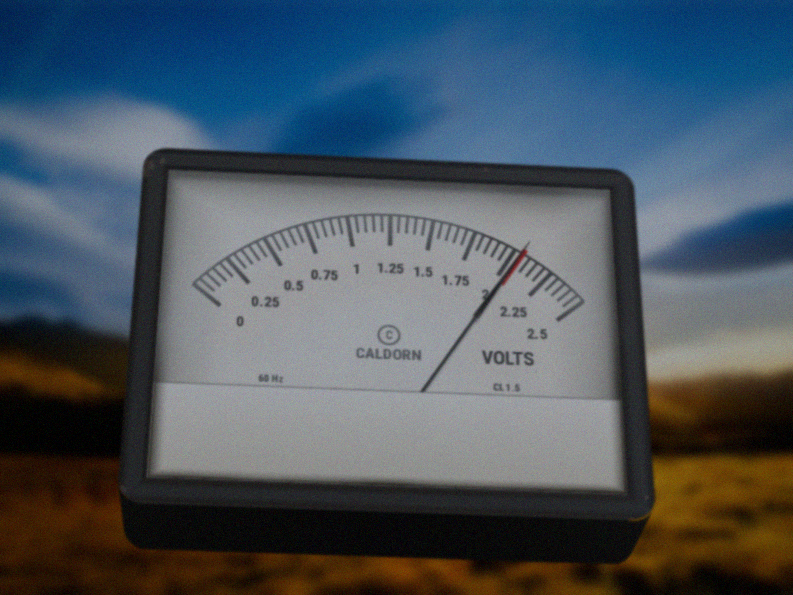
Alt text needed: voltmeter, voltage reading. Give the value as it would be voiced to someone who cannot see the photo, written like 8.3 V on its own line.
2.05 V
